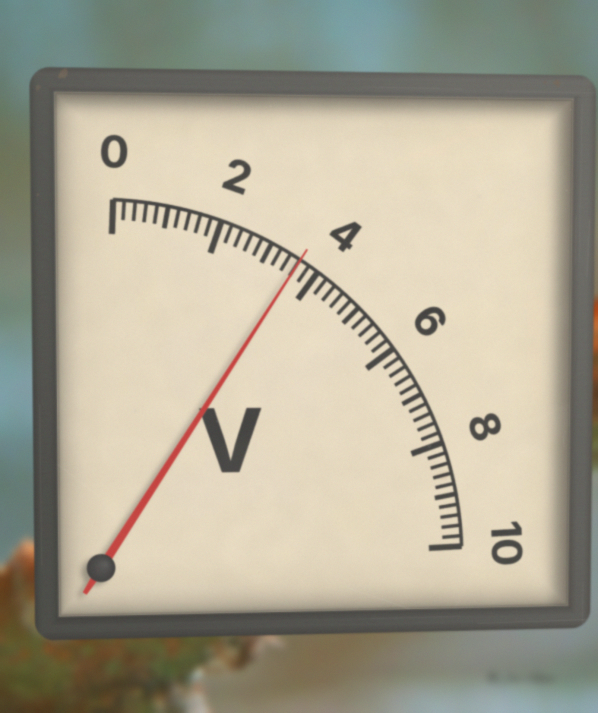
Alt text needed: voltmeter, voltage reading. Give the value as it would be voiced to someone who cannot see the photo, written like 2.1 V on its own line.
3.6 V
